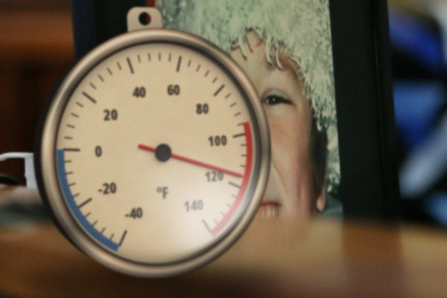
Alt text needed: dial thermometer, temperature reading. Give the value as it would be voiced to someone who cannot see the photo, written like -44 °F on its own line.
116 °F
